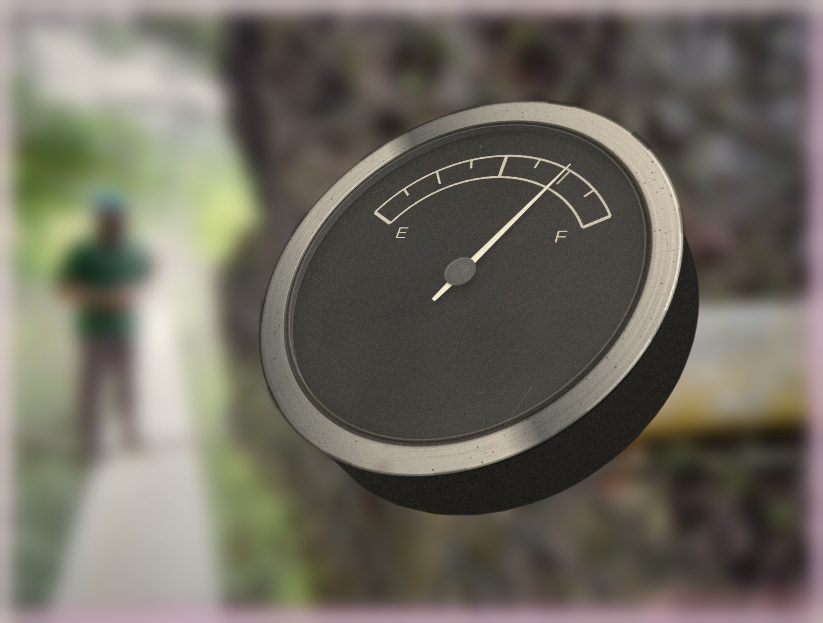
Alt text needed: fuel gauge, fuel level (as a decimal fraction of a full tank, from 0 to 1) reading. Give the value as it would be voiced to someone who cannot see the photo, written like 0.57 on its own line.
0.75
